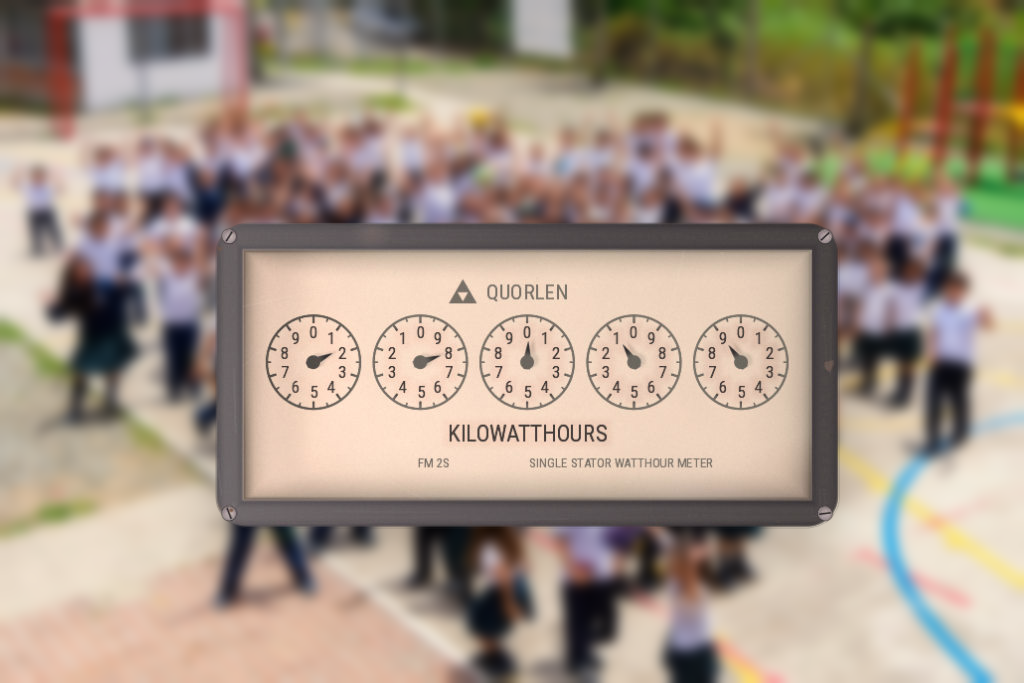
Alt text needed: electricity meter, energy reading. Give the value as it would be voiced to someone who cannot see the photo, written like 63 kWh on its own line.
18009 kWh
